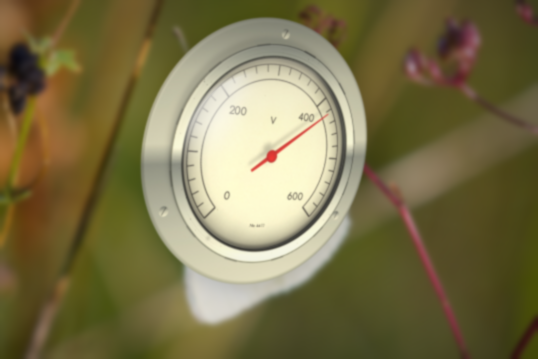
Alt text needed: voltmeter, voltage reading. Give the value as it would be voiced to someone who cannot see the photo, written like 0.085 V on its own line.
420 V
